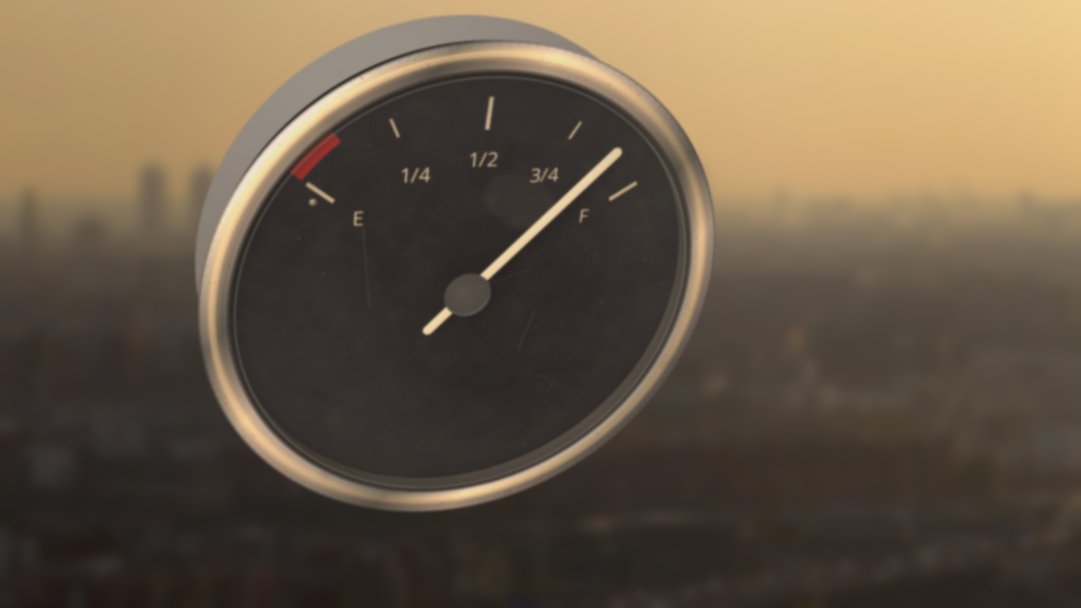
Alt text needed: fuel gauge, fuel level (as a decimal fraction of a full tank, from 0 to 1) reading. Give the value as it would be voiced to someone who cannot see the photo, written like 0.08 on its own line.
0.875
